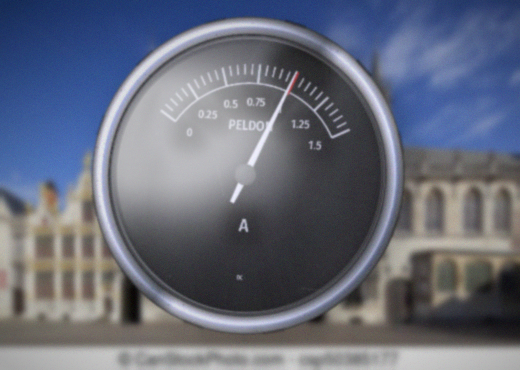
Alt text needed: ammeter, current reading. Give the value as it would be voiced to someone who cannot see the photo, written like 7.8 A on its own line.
1 A
